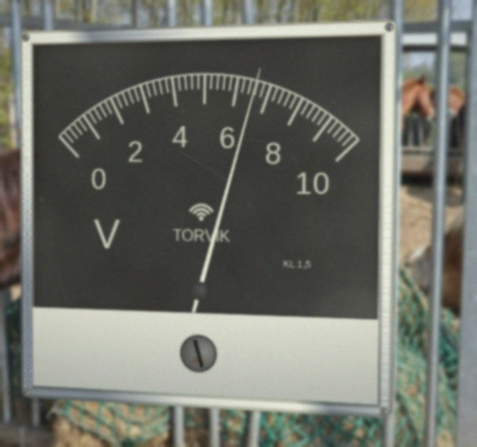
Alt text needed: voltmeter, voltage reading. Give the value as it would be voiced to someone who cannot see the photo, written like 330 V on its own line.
6.6 V
